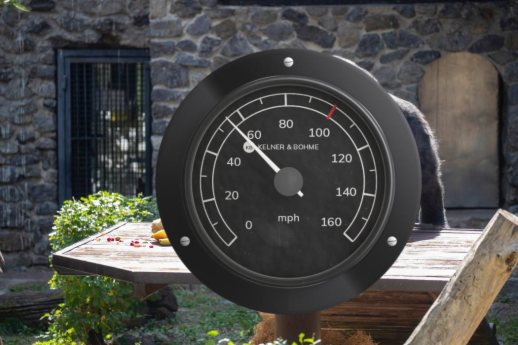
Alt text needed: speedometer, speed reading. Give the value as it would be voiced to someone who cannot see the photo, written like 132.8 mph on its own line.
55 mph
